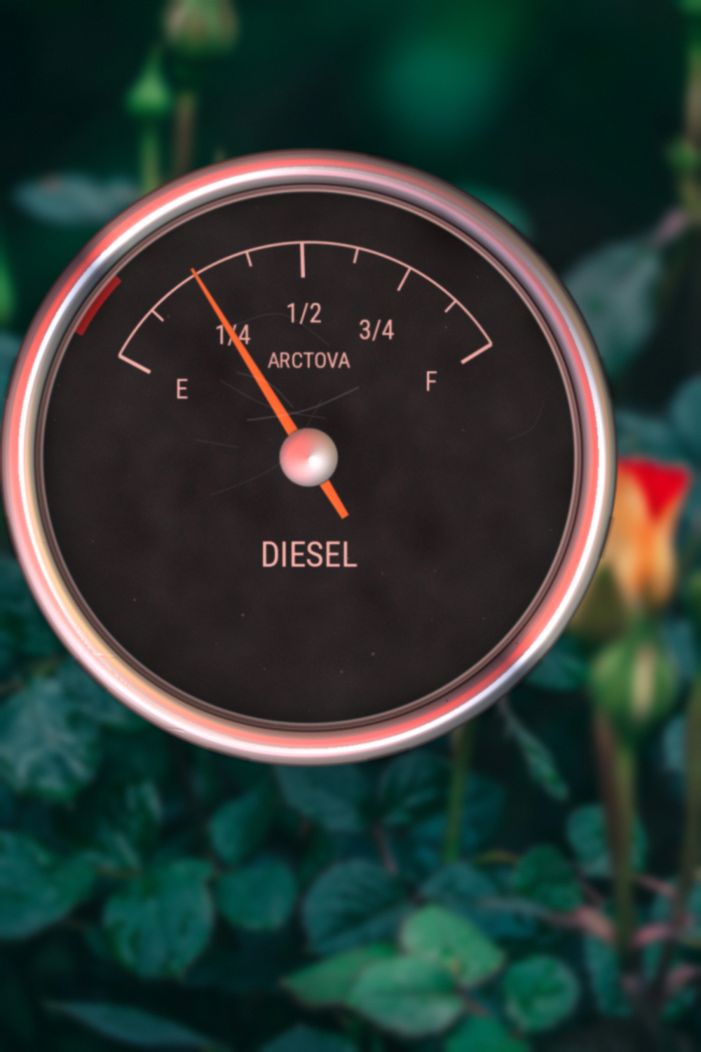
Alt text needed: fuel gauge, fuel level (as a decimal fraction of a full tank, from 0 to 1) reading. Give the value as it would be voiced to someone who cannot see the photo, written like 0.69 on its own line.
0.25
